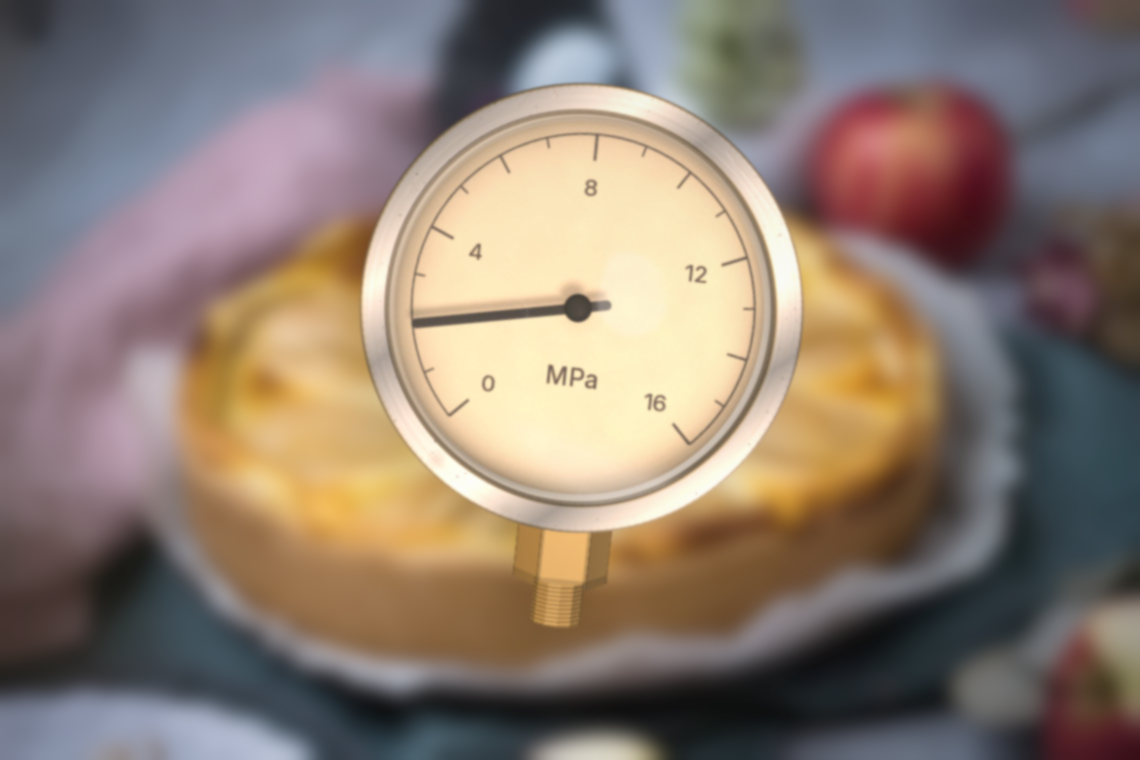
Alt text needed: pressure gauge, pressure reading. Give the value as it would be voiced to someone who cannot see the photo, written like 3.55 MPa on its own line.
2 MPa
